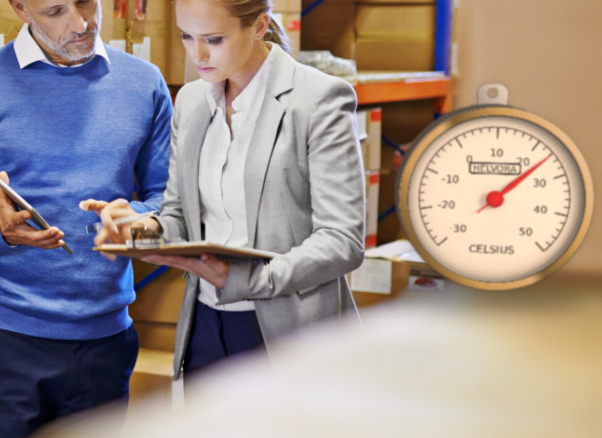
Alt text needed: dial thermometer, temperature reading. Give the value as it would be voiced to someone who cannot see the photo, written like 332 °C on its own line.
24 °C
